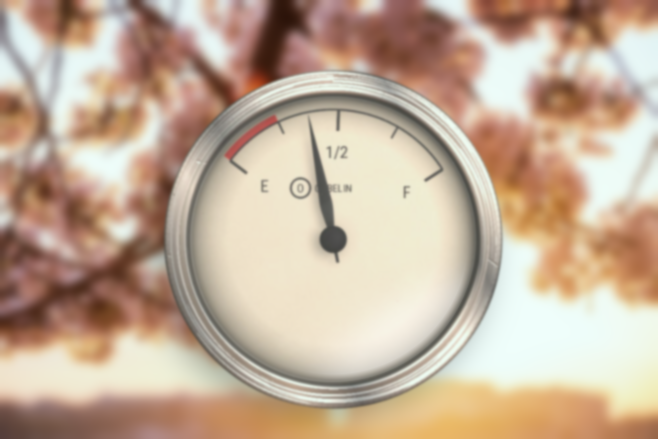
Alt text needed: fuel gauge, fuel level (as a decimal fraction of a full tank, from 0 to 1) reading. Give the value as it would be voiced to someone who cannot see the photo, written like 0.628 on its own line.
0.375
